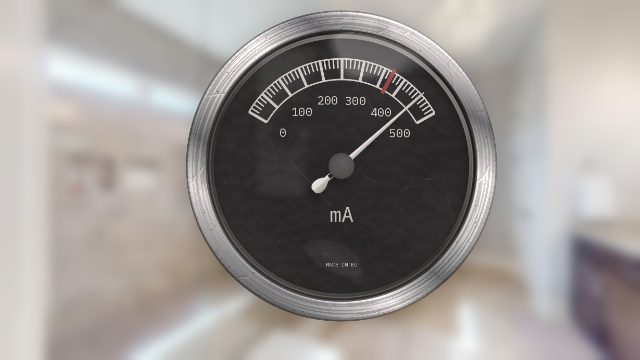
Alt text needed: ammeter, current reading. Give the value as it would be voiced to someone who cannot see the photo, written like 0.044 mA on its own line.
450 mA
